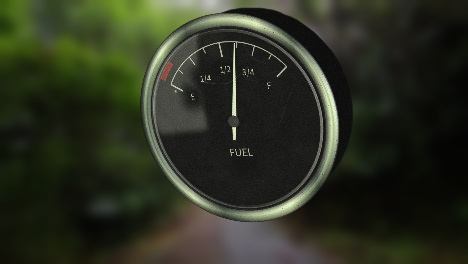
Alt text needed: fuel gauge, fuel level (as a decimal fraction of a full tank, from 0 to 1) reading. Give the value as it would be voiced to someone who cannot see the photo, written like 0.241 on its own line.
0.625
